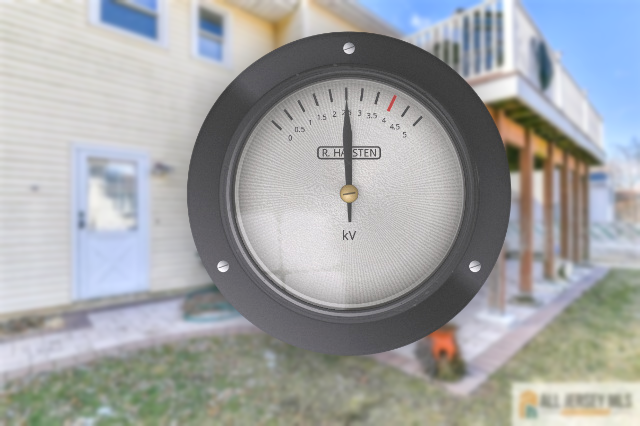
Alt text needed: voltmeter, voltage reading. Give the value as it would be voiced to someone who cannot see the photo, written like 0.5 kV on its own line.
2.5 kV
